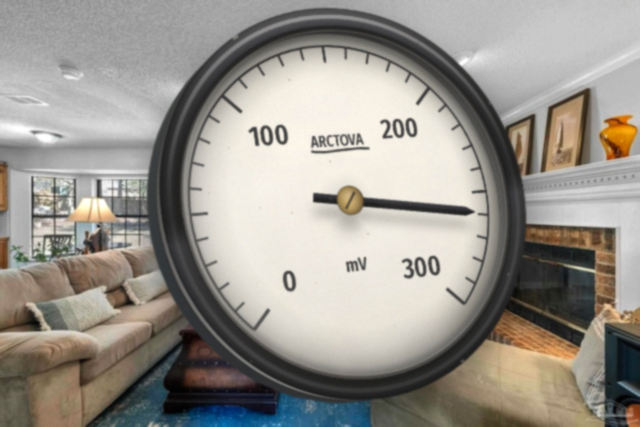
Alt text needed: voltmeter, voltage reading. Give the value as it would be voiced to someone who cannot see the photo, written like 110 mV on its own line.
260 mV
